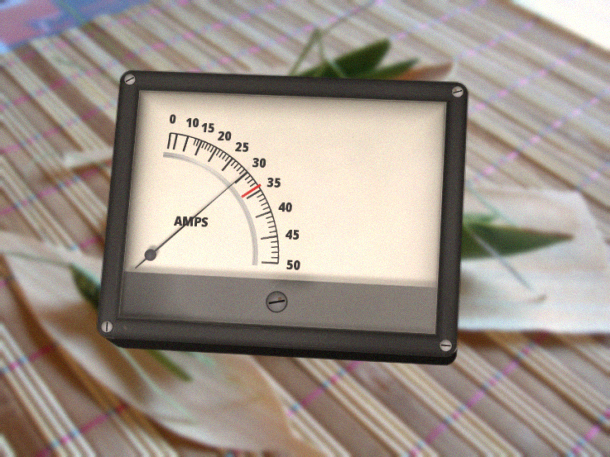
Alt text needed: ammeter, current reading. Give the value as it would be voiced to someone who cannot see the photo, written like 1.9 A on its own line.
30 A
